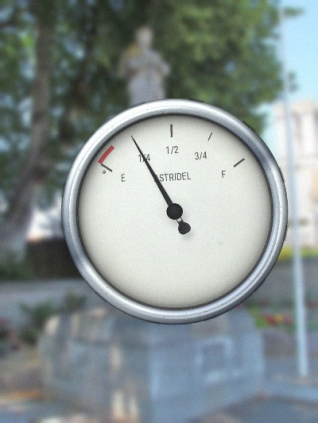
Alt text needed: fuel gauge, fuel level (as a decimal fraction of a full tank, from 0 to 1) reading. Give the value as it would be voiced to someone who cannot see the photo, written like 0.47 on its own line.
0.25
